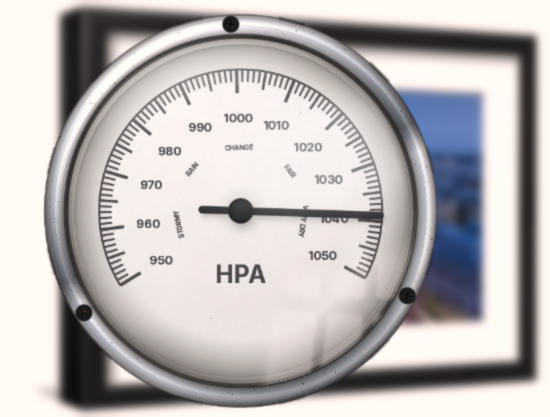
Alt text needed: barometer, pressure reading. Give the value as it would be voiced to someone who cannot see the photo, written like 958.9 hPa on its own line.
1039 hPa
